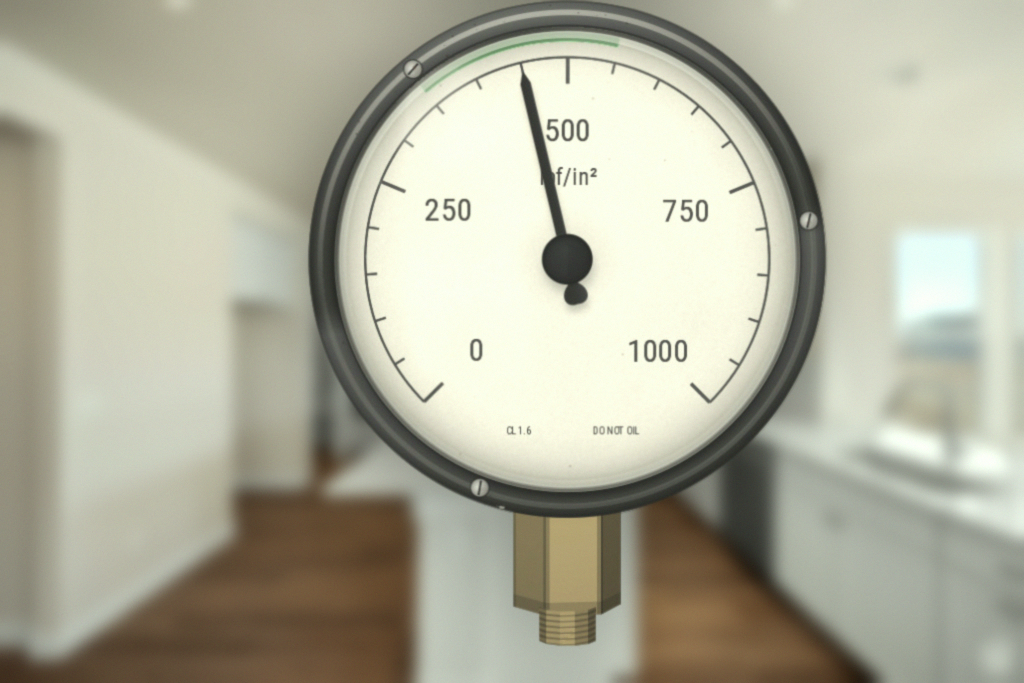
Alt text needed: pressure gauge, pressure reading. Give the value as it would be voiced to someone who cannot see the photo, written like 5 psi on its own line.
450 psi
